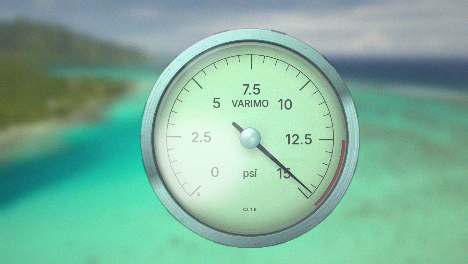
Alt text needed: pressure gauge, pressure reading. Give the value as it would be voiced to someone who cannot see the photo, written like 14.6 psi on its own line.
14.75 psi
